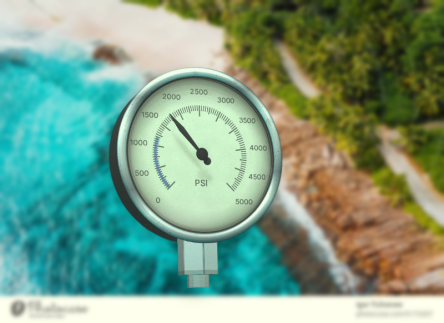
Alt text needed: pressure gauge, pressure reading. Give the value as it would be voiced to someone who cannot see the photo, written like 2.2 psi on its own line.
1750 psi
